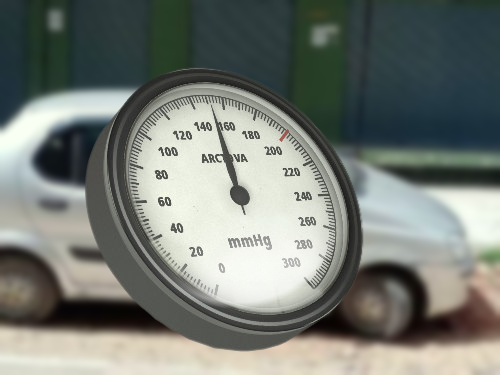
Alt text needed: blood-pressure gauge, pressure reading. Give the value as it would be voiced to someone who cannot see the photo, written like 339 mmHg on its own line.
150 mmHg
